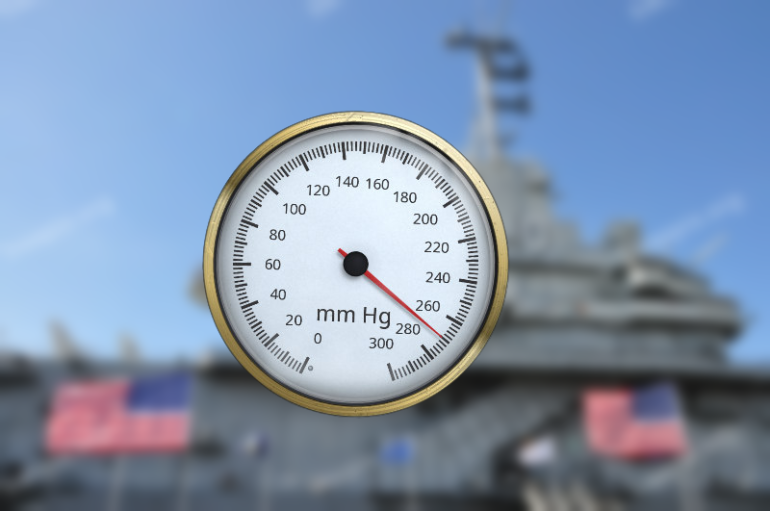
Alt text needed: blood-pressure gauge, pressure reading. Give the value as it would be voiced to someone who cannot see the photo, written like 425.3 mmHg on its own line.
270 mmHg
